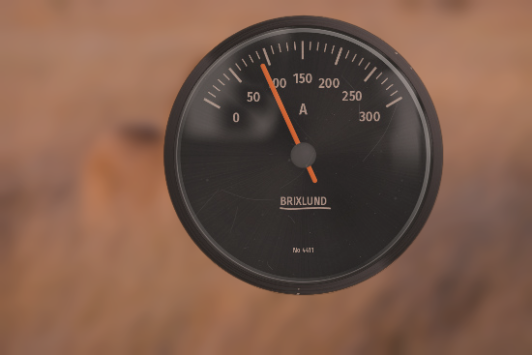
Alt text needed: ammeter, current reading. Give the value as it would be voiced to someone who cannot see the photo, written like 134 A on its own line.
90 A
